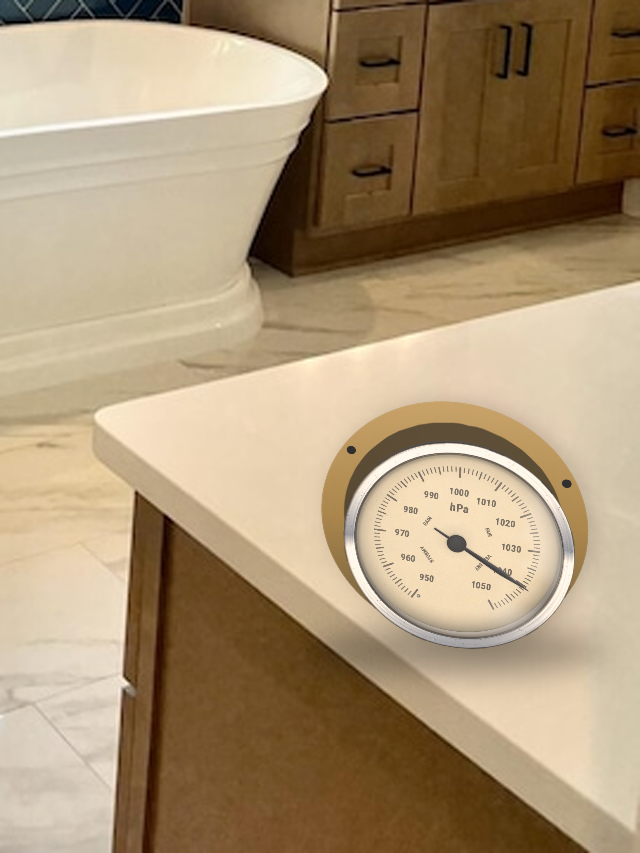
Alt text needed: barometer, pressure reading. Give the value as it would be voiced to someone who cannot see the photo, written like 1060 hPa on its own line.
1040 hPa
